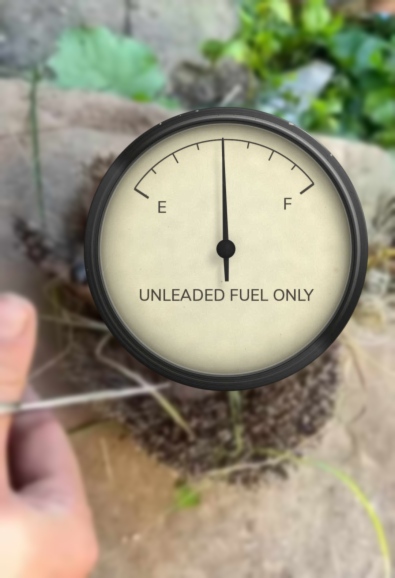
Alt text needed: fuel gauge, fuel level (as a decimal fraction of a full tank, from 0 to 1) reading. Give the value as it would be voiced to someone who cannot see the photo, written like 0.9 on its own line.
0.5
